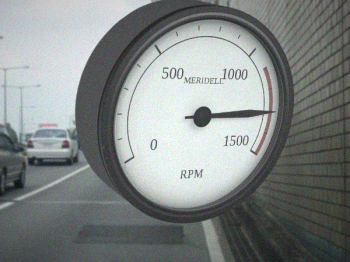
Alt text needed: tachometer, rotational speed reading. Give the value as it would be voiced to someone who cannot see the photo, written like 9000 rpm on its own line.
1300 rpm
